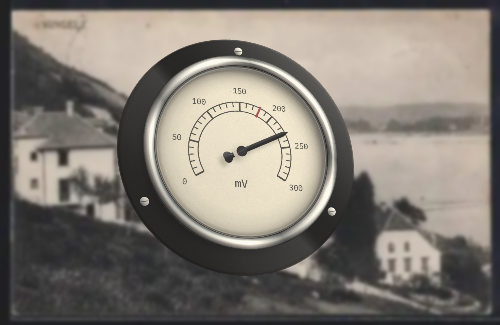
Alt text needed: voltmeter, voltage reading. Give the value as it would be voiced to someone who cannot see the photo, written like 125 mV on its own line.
230 mV
